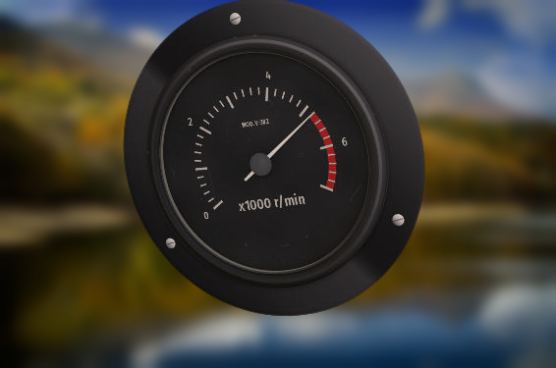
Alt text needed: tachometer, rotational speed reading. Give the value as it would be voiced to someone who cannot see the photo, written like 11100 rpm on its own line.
5200 rpm
